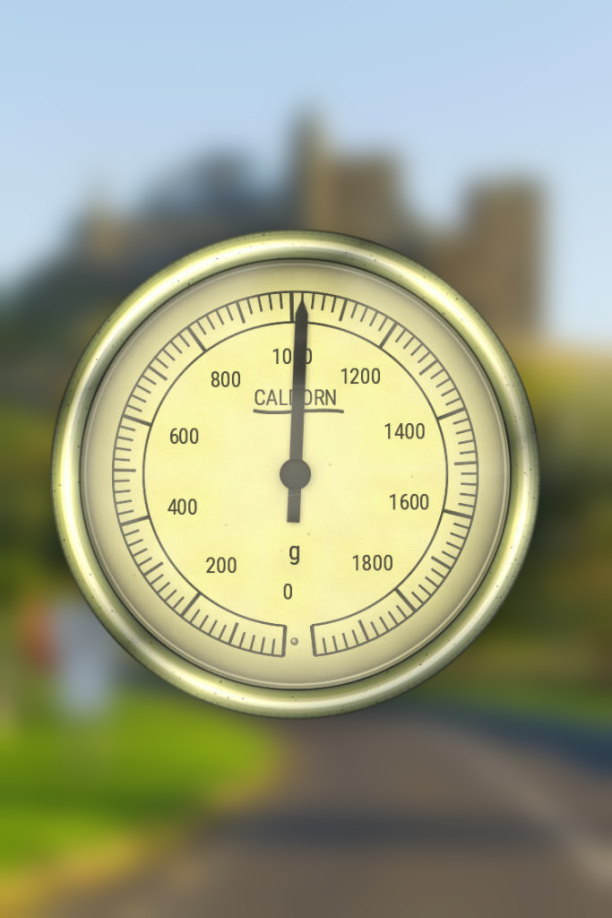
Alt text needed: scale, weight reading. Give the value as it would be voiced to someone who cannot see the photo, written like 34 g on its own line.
1020 g
